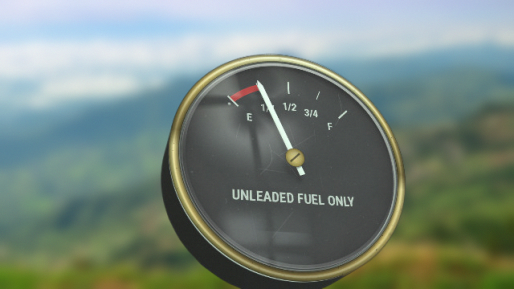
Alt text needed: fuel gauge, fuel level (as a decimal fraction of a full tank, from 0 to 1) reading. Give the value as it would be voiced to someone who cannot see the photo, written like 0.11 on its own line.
0.25
